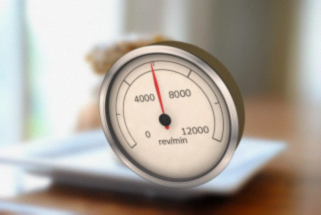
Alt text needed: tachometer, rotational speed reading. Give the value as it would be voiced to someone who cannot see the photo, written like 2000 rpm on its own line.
6000 rpm
